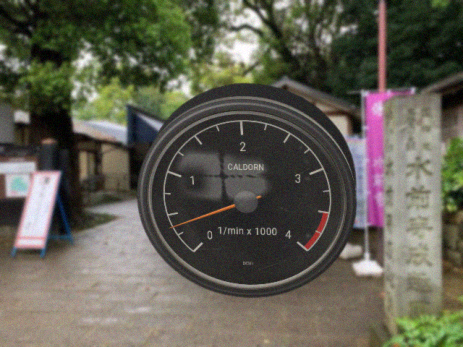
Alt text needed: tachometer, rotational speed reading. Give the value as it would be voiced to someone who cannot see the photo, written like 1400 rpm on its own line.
375 rpm
